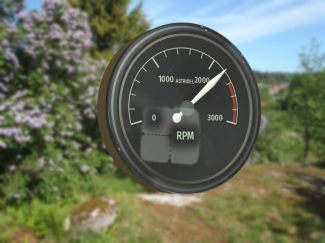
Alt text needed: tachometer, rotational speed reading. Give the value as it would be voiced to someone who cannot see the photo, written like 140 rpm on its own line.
2200 rpm
